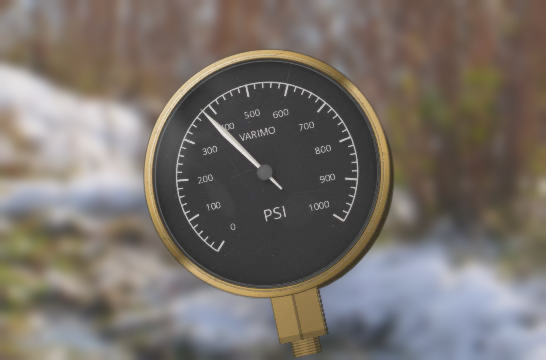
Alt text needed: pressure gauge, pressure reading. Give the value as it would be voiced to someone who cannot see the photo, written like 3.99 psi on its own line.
380 psi
